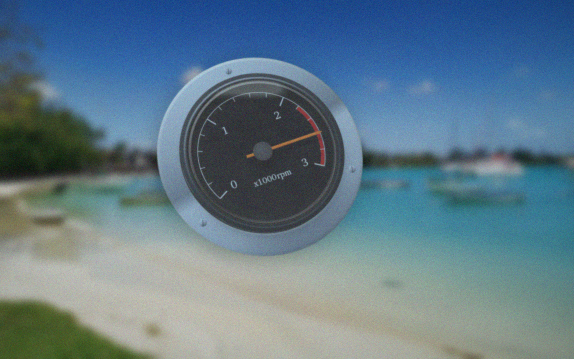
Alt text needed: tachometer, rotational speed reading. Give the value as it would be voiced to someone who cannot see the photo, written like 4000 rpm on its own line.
2600 rpm
